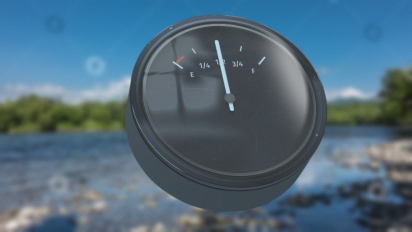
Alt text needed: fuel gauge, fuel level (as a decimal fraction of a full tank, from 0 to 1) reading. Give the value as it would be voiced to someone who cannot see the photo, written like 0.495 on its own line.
0.5
